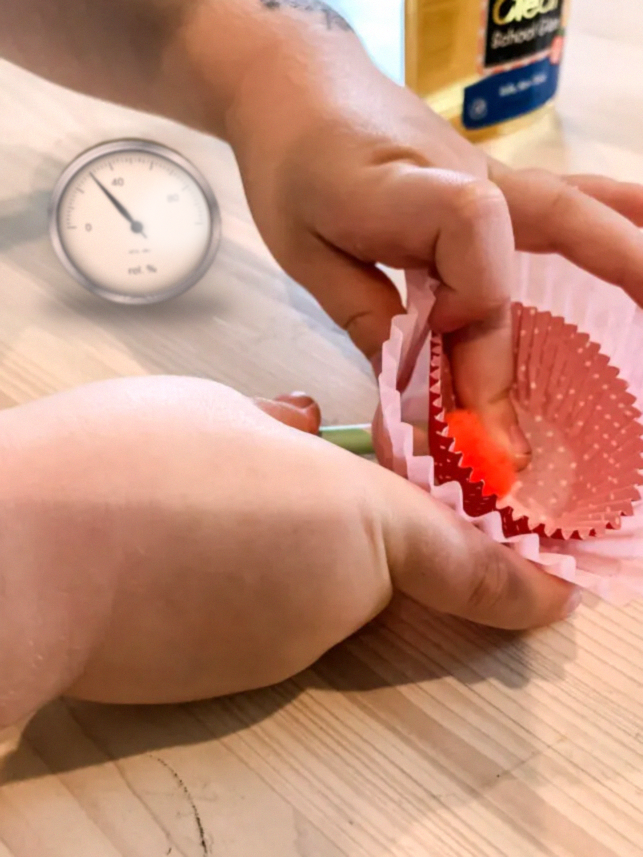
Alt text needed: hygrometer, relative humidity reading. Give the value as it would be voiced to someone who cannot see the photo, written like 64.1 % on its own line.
30 %
